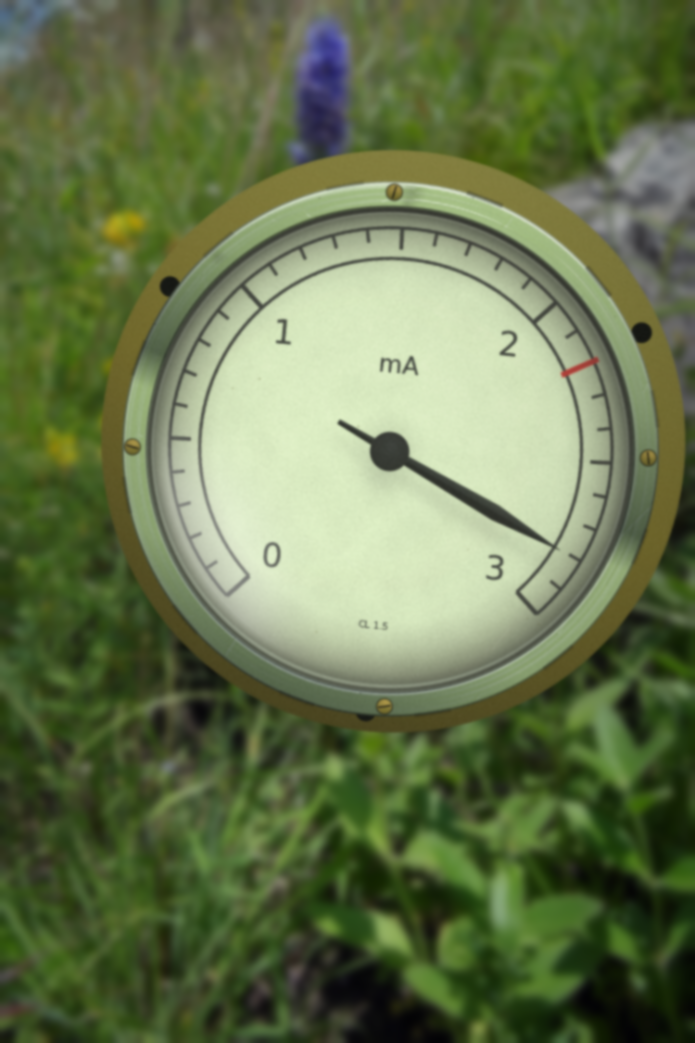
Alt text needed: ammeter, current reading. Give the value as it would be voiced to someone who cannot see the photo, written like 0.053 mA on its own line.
2.8 mA
